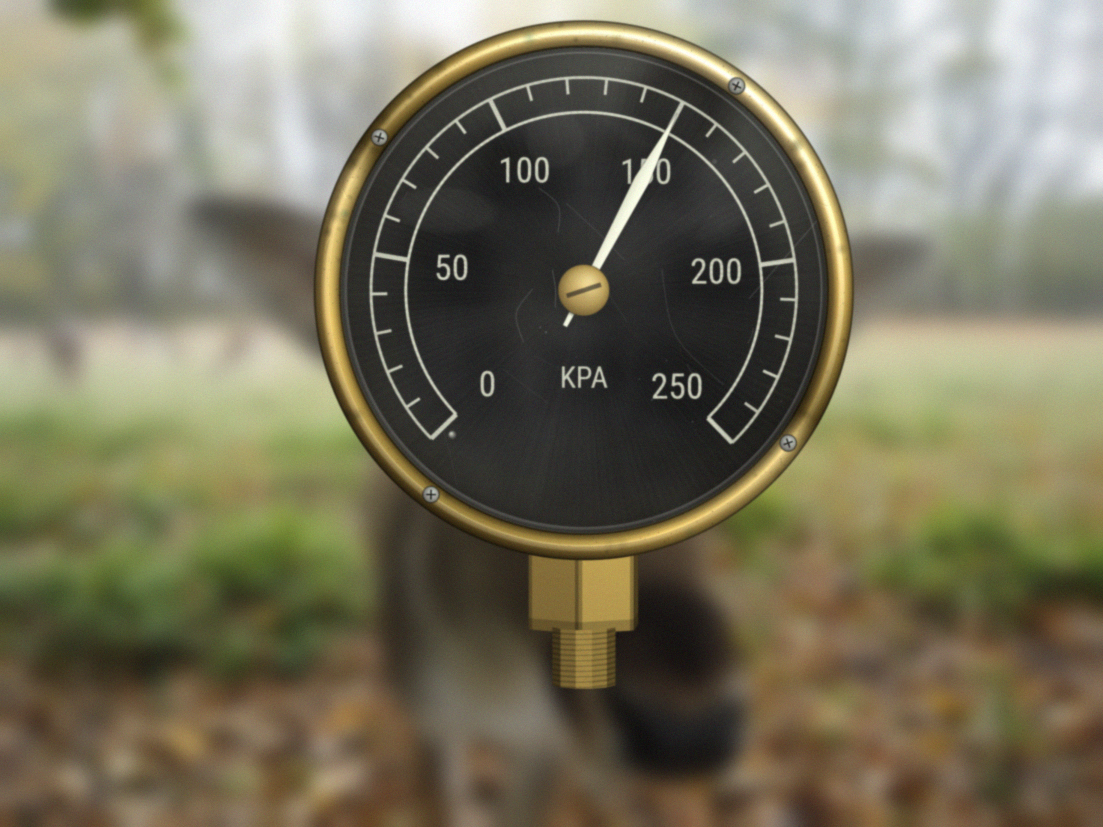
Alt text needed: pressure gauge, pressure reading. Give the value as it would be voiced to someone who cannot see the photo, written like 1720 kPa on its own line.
150 kPa
